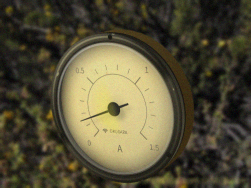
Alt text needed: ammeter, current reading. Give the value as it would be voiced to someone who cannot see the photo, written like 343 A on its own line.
0.15 A
